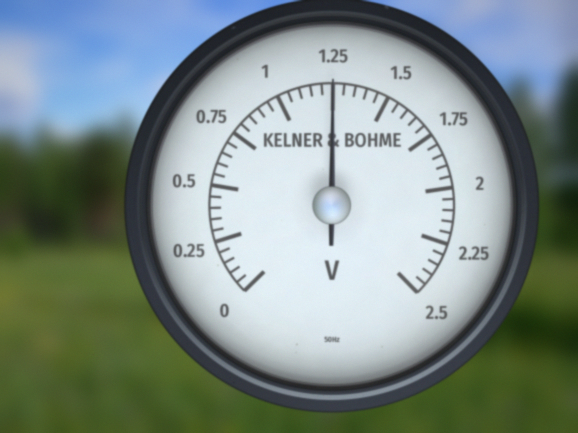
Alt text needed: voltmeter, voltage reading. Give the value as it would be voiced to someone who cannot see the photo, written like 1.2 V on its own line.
1.25 V
